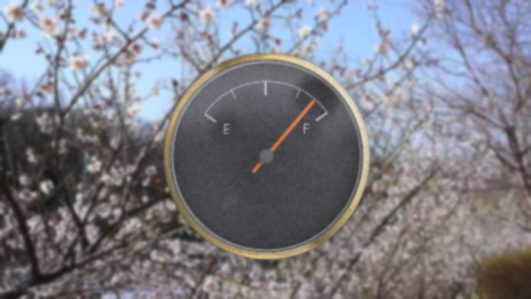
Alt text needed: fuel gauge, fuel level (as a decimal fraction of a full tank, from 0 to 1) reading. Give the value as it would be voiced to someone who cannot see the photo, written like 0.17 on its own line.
0.875
